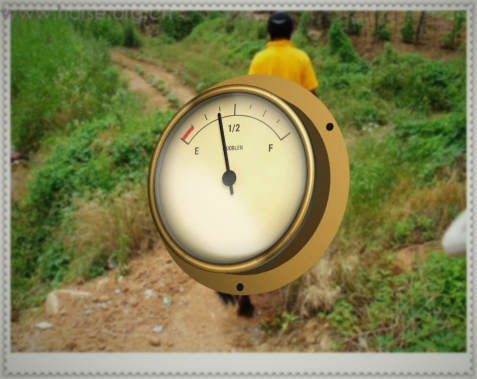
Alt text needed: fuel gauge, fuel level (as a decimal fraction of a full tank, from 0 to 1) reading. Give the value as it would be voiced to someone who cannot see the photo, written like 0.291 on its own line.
0.375
